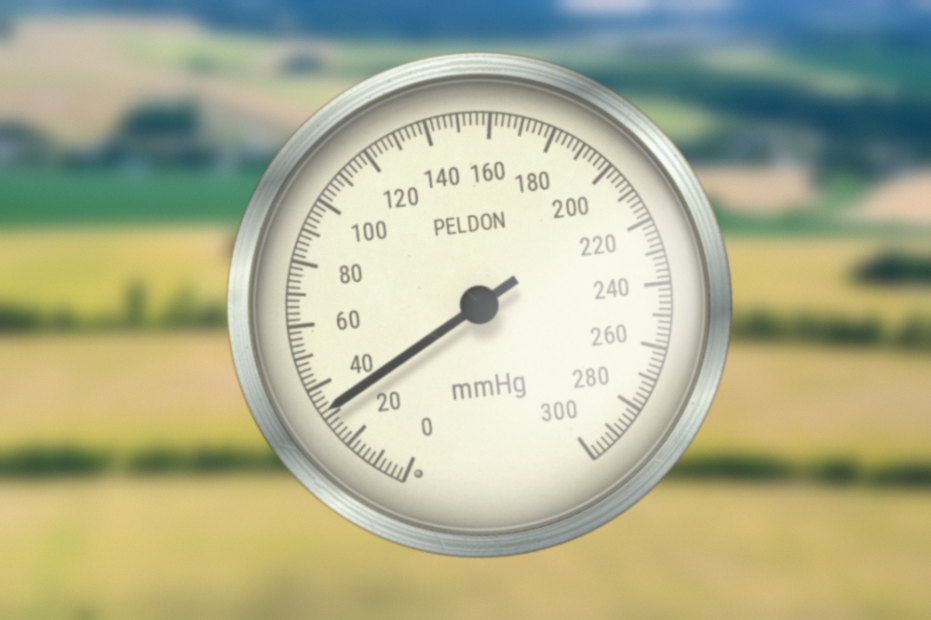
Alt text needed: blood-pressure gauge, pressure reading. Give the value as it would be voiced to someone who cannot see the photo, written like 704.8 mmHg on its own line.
32 mmHg
